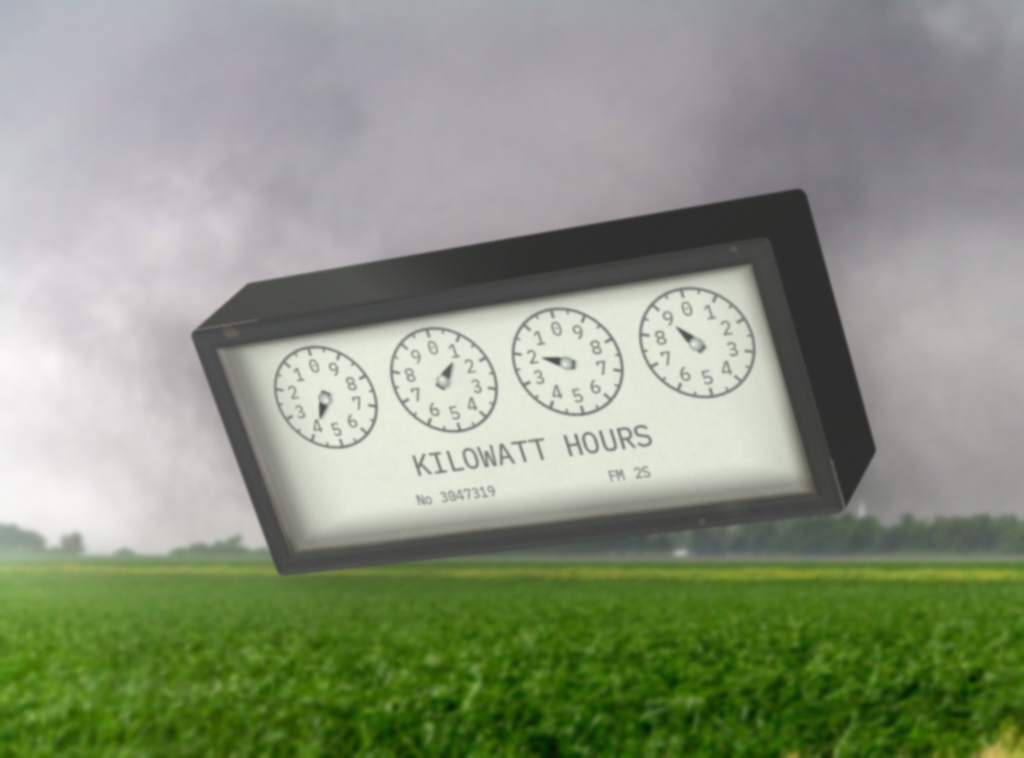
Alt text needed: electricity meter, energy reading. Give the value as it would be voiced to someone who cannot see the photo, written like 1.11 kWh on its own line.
4119 kWh
